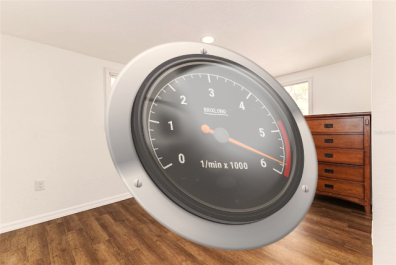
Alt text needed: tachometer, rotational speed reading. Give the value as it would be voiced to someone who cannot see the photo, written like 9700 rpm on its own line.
5800 rpm
